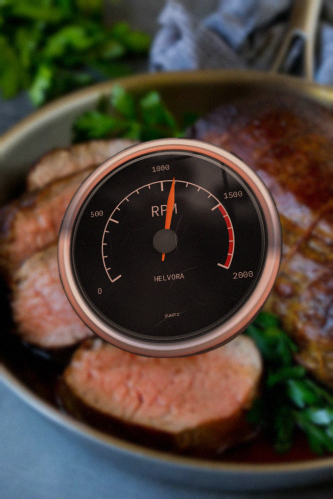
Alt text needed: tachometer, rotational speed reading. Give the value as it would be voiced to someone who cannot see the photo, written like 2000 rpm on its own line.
1100 rpm
